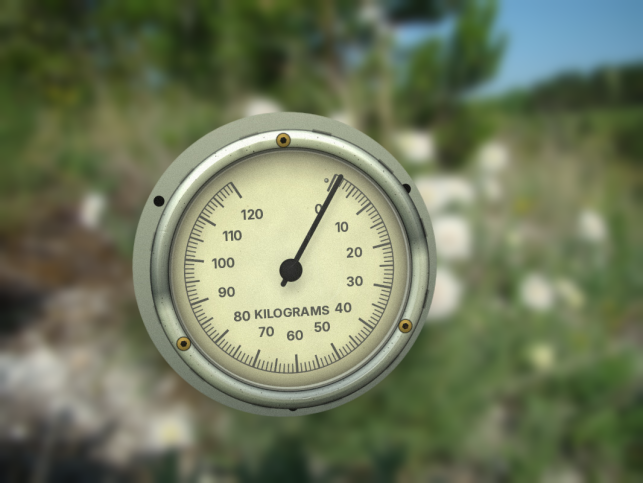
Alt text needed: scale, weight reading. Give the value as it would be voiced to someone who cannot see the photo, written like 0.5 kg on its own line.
1 kg
